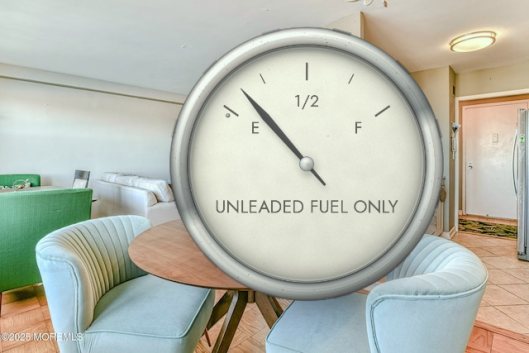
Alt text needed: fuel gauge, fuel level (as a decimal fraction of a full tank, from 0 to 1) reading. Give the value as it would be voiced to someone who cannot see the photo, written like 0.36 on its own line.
0.125
